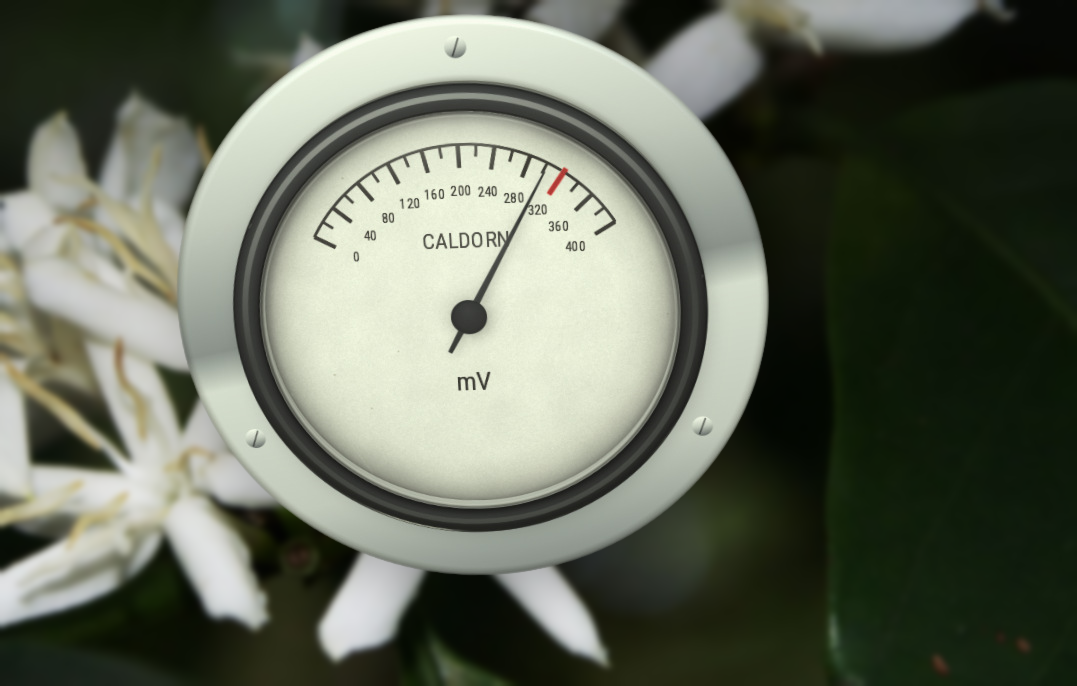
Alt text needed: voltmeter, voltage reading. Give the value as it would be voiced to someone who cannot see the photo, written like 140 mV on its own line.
300 mV
